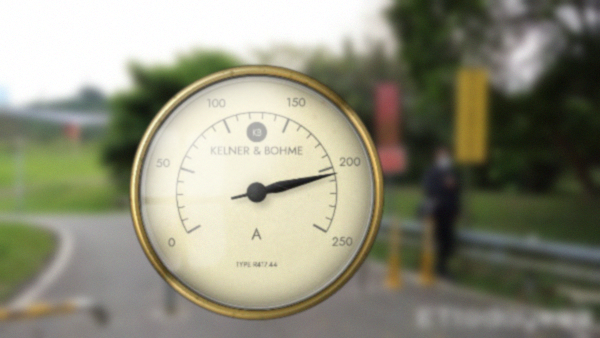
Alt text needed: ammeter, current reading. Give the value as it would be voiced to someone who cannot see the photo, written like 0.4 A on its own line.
205 A
